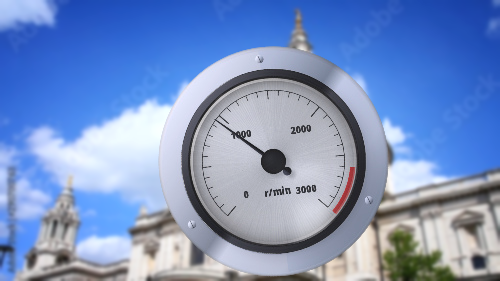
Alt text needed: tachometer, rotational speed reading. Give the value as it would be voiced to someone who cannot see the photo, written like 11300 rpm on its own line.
950 rpm
